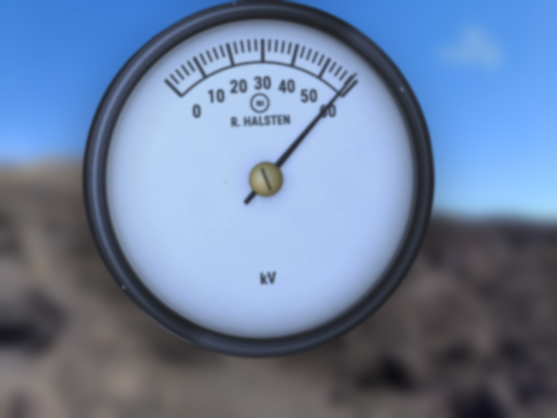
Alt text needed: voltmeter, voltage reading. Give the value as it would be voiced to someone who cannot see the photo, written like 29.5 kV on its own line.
58 kV
